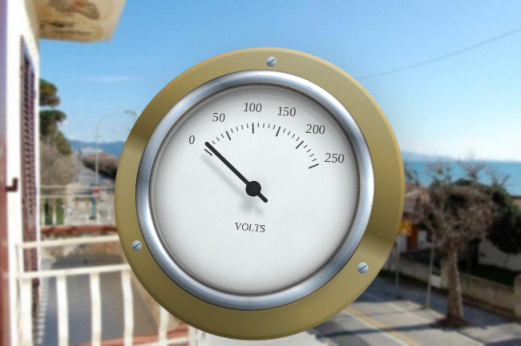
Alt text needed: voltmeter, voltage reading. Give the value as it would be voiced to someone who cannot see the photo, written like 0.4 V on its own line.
10 V
